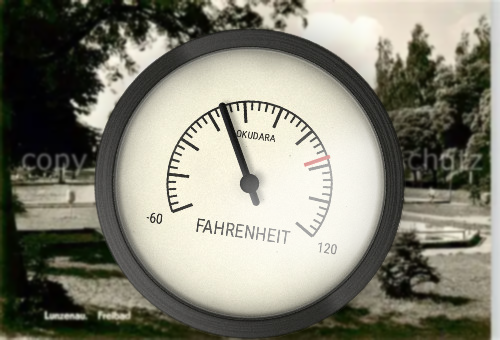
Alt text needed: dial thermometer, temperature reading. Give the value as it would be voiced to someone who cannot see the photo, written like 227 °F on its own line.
8 °F
